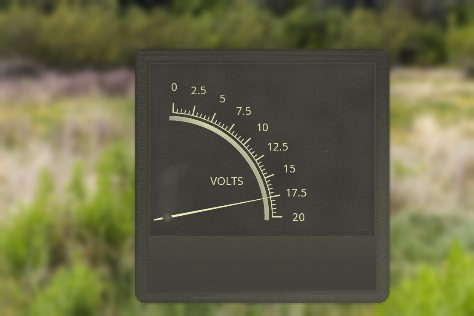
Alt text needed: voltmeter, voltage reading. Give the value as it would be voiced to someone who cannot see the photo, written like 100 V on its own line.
17.5 V
